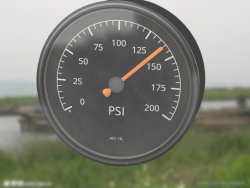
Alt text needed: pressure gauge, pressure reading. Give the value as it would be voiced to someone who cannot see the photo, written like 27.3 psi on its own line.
140 psi
